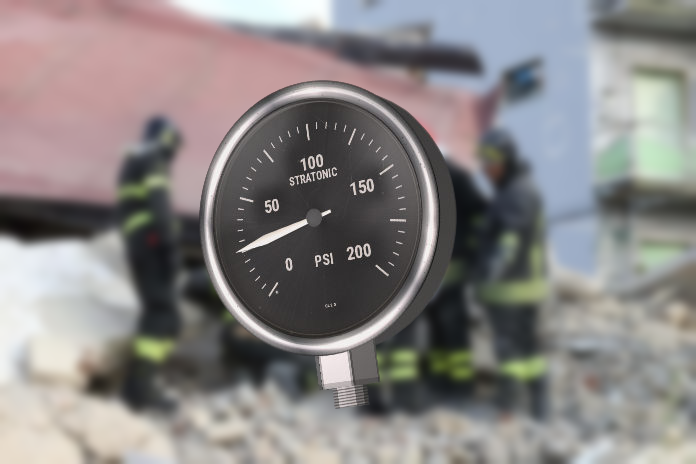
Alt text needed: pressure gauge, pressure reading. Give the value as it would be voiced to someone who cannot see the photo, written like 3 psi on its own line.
25 psi
